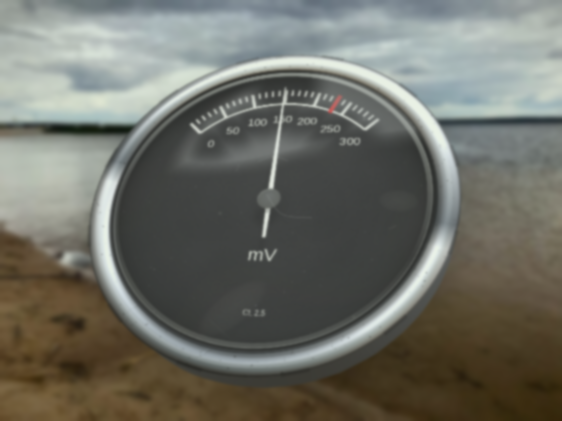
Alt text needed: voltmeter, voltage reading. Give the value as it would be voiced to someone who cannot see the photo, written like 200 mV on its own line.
150 mV
